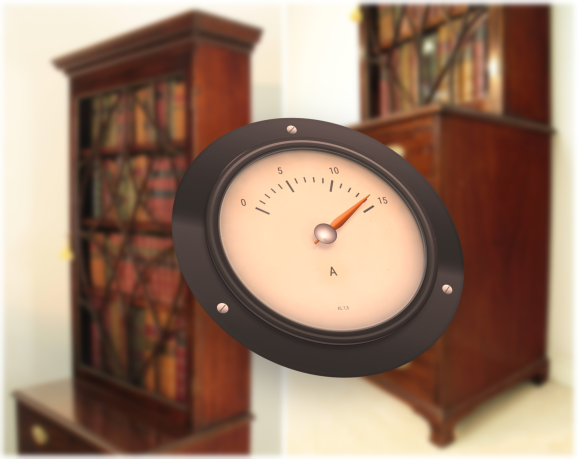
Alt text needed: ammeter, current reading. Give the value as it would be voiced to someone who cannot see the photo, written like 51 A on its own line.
14 A
